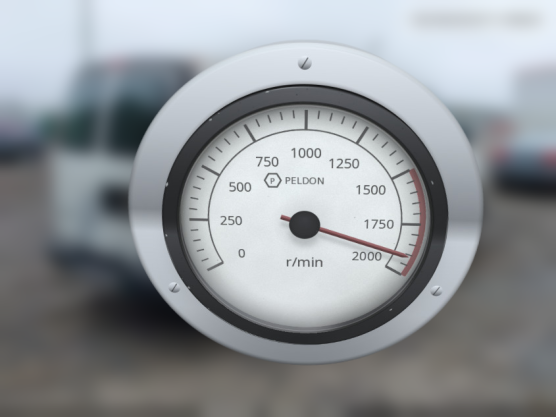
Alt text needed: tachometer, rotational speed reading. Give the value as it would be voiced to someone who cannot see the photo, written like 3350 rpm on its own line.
1900 rpm
